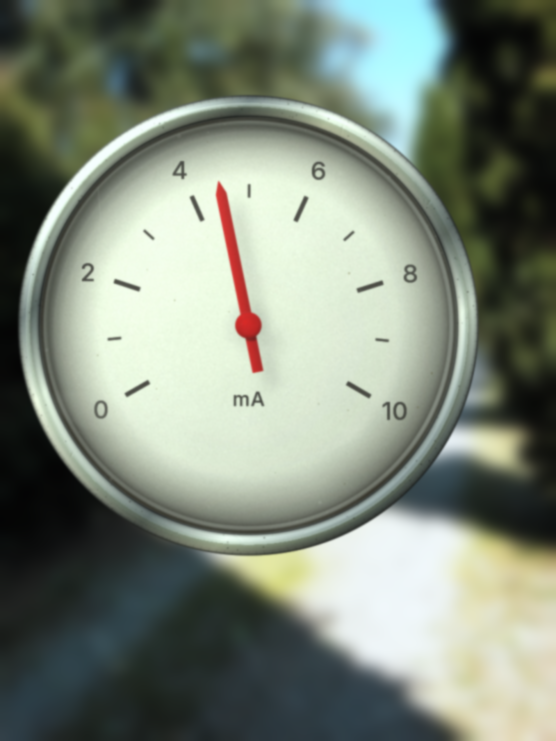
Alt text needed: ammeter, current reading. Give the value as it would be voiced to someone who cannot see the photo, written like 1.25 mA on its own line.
4.5 mA
